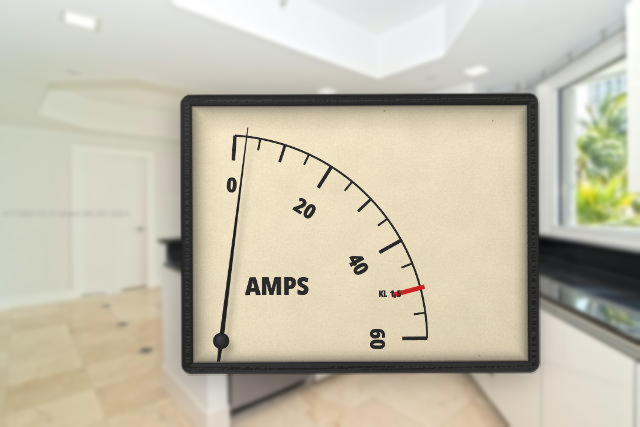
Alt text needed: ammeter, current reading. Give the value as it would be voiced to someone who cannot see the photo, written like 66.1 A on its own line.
2.5 A
